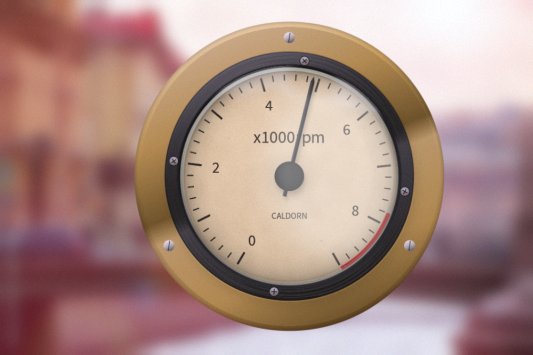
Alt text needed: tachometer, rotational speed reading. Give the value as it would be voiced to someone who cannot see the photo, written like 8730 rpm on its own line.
4900 rpm
